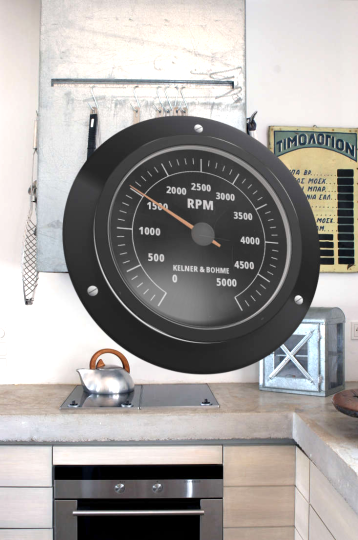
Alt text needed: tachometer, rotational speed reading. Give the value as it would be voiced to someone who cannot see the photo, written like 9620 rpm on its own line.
1500 rpm
